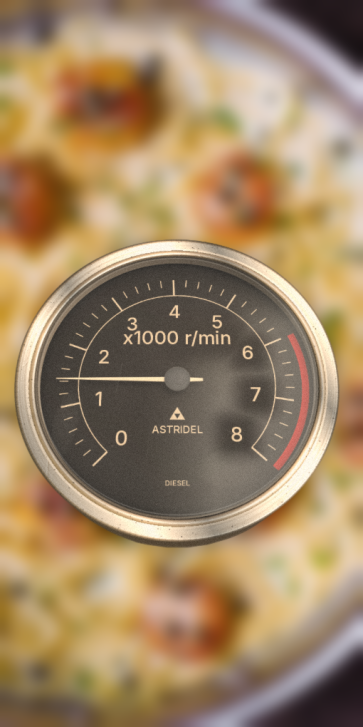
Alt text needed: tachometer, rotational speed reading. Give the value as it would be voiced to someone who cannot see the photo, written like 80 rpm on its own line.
1400 rpm
